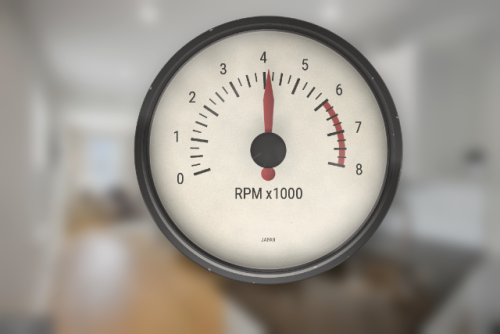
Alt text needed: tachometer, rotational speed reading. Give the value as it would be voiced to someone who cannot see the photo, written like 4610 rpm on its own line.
4125 rpm
